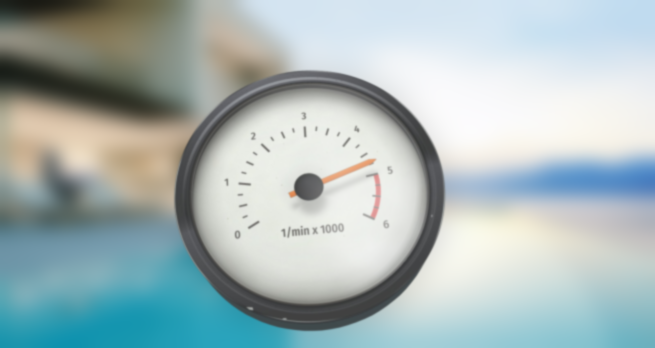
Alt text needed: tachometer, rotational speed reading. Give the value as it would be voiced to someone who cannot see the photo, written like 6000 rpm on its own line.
4750 rpm
